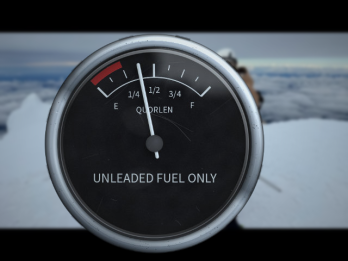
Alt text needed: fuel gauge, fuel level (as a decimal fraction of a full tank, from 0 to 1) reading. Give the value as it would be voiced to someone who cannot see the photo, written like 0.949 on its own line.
0.375
